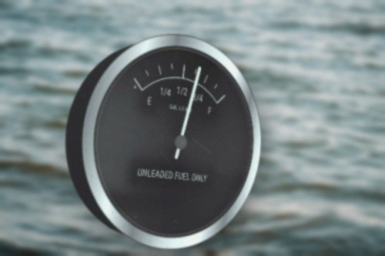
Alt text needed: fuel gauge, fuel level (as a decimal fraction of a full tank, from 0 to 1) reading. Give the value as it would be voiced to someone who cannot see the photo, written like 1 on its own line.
0.625
